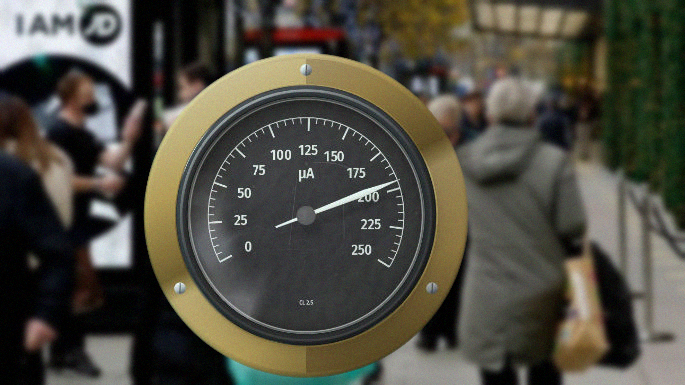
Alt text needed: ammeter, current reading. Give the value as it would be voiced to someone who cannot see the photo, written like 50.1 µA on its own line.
195 µA
